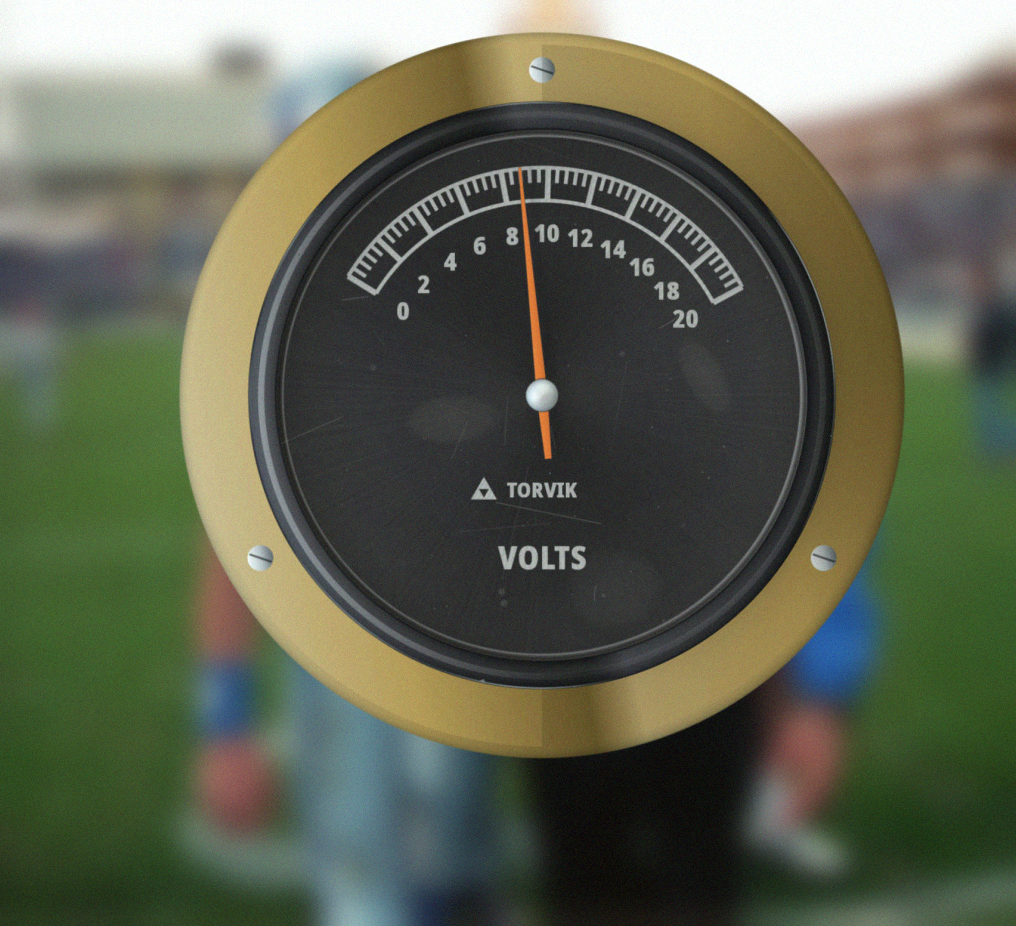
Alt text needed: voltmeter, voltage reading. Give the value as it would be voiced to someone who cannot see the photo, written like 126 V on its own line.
8.8 V
